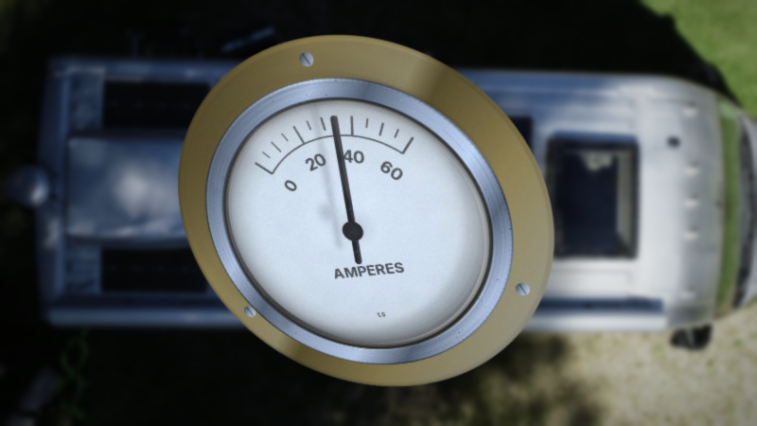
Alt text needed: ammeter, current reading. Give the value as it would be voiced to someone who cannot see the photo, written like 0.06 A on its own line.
35 A
